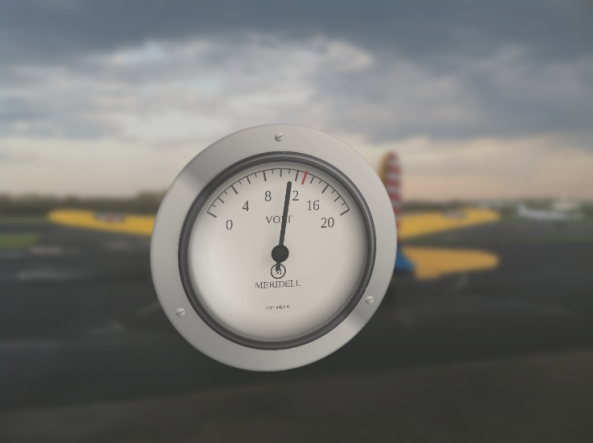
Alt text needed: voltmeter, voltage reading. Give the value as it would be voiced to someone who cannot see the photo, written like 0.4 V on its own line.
11 V
